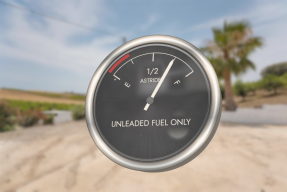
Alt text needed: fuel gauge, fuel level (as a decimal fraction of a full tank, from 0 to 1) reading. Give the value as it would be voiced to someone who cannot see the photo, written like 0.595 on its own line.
0.75
